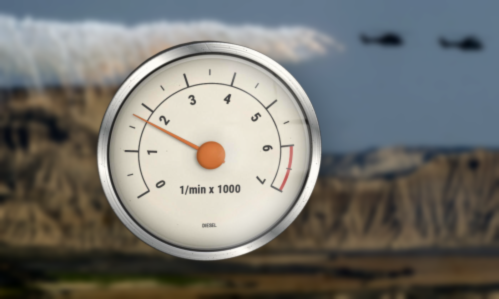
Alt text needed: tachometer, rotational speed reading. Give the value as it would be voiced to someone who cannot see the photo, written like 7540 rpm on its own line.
1750 rpm
